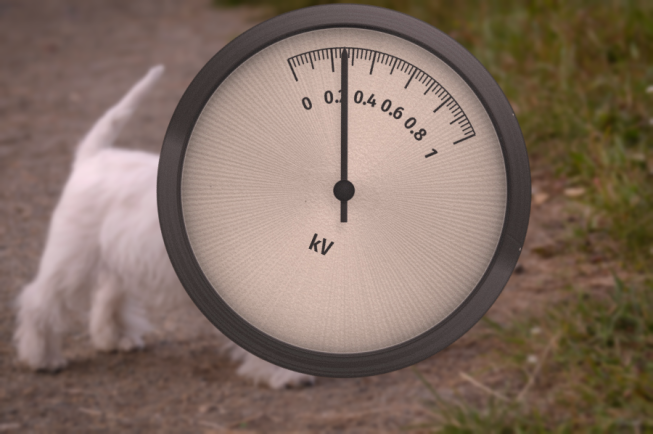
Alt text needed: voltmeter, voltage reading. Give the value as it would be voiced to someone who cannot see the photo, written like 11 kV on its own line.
0.26 kV
